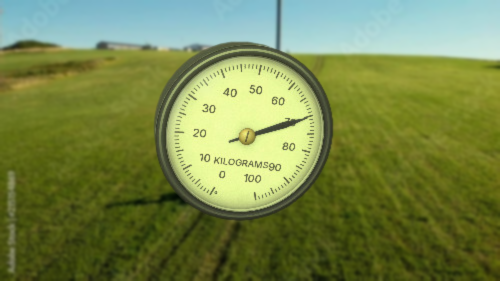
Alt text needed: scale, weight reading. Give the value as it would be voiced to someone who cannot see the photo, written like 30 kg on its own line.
70 kg
